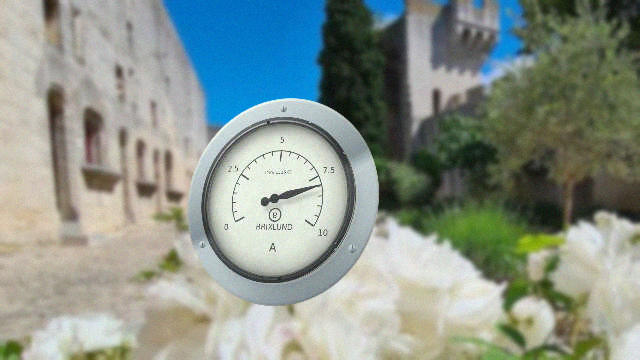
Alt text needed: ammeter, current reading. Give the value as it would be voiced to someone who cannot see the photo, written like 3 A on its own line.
8 A
